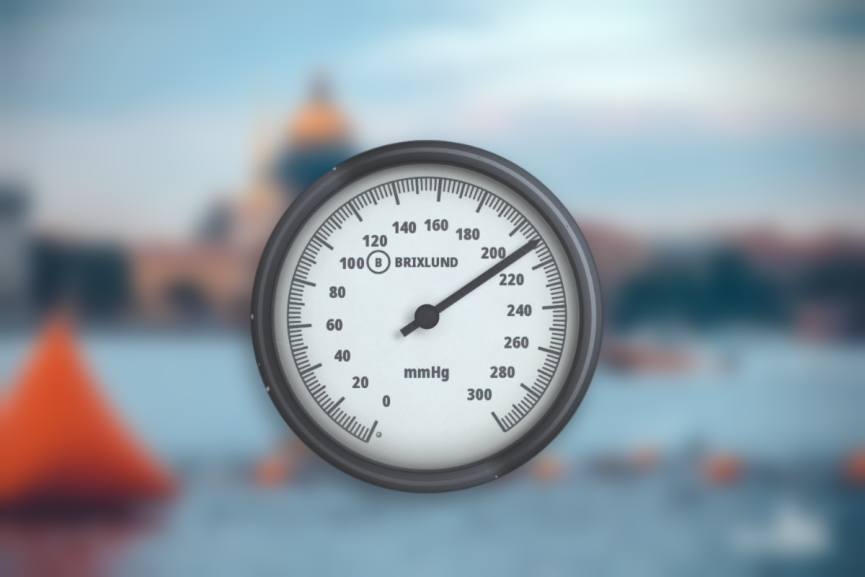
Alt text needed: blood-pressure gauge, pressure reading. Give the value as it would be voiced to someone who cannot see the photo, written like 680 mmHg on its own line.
210 mmHg
